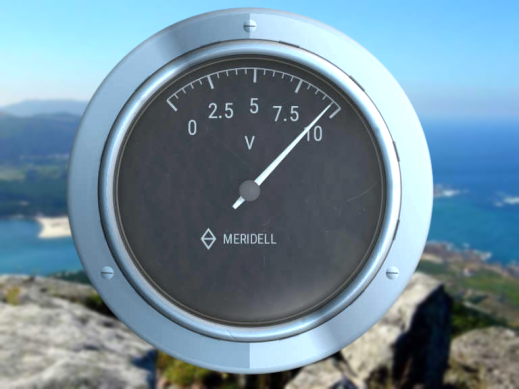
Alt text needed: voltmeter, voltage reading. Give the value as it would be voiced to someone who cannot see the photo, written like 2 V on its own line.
9.5 V
